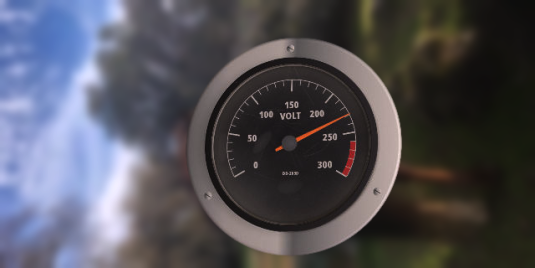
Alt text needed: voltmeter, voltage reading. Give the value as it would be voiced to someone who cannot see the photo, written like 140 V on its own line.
230 V
